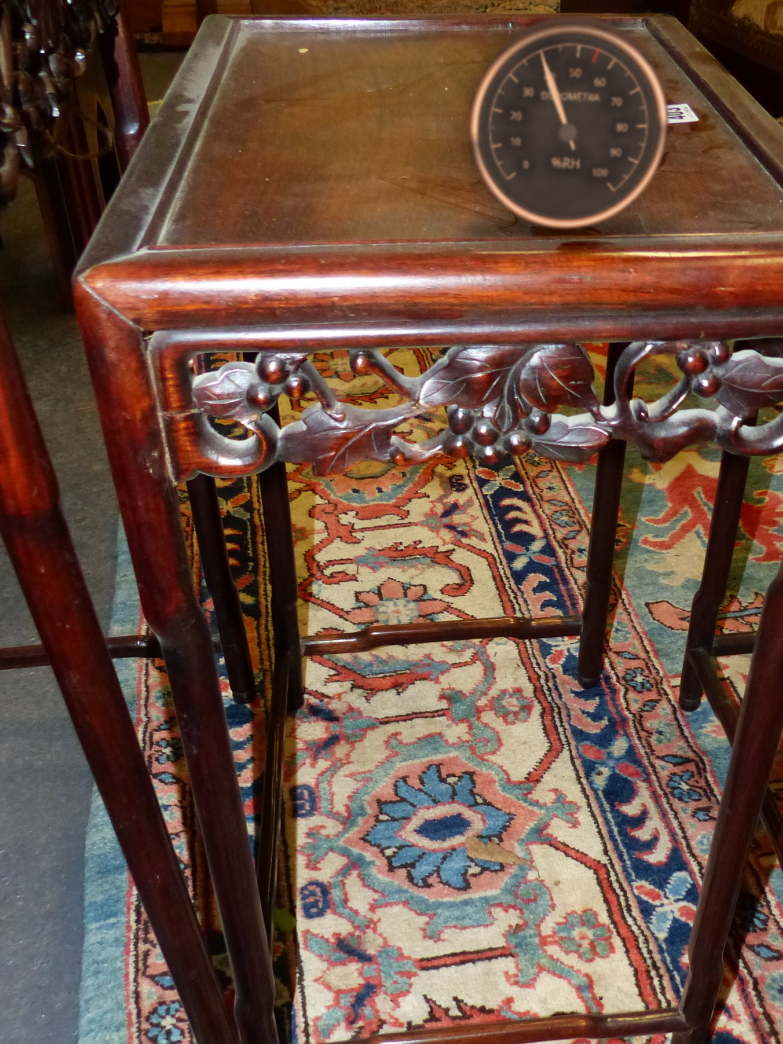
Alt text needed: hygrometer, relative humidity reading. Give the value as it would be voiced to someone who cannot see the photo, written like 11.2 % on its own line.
40 %
